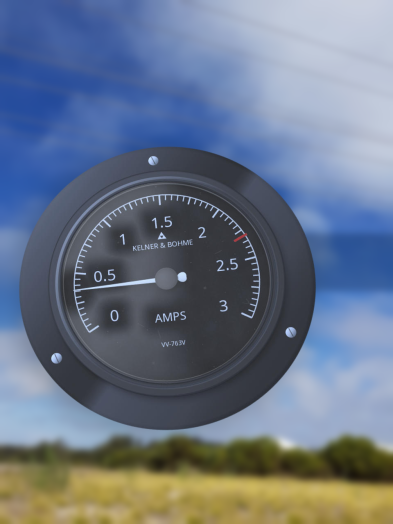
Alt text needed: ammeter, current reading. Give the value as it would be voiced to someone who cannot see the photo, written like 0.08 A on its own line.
0.35 A
